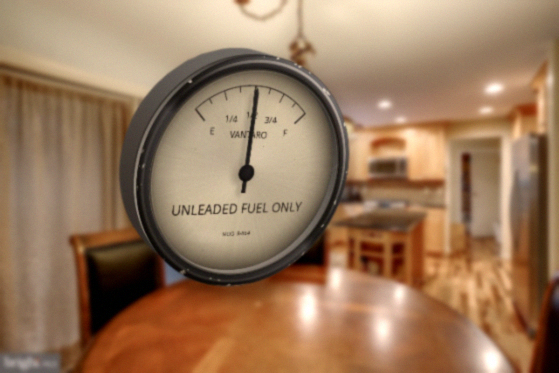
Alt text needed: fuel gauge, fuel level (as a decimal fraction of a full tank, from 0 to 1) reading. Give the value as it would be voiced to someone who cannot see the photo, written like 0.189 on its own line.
0.5
